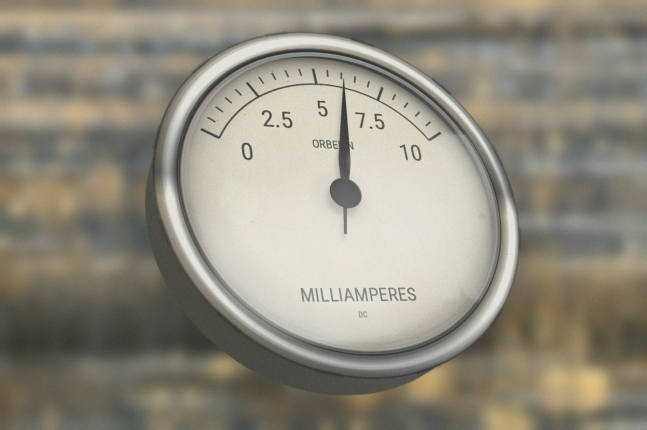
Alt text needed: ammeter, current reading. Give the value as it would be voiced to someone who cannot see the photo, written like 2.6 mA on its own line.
6 mA
